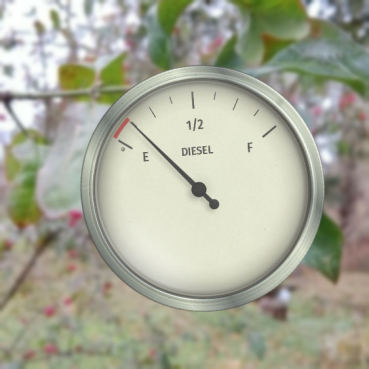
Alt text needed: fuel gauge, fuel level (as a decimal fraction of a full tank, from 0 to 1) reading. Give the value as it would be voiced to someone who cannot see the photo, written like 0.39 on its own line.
0.125
